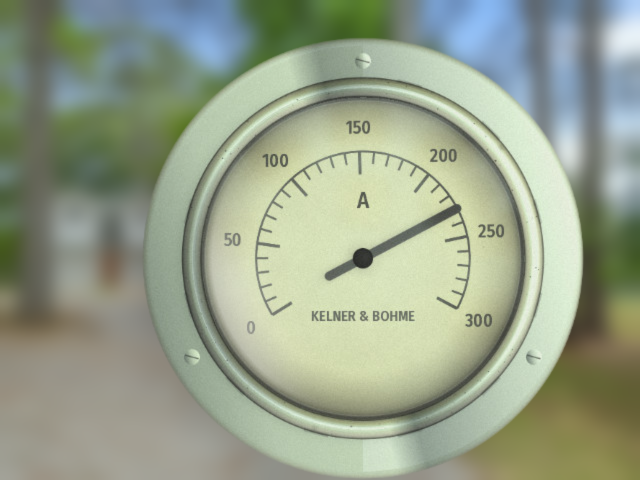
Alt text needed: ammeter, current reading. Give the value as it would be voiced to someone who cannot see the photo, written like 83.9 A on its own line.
230 A
